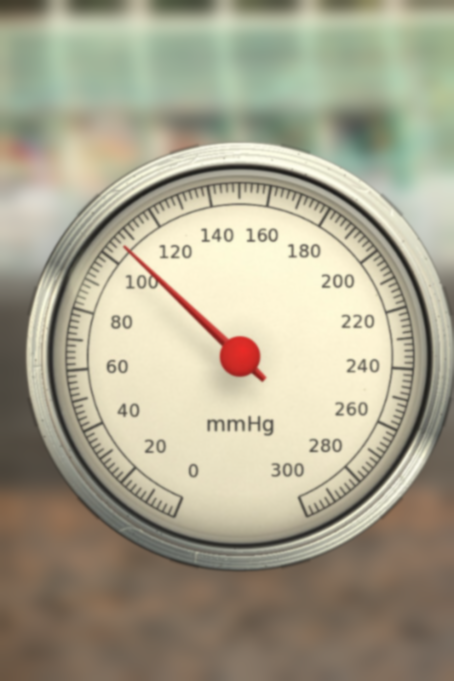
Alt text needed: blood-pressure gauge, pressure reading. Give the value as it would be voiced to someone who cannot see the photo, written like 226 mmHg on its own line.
106 mmHg
